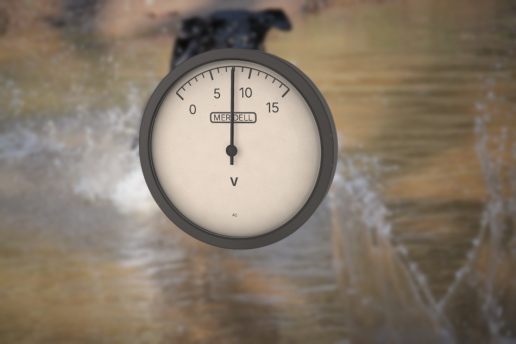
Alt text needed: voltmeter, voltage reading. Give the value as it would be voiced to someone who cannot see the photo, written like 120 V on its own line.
8 V
